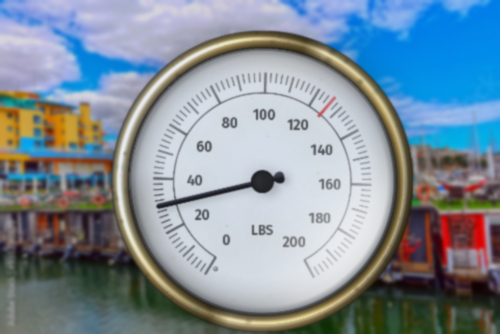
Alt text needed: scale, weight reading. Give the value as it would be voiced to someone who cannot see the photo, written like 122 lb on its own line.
30 lb
